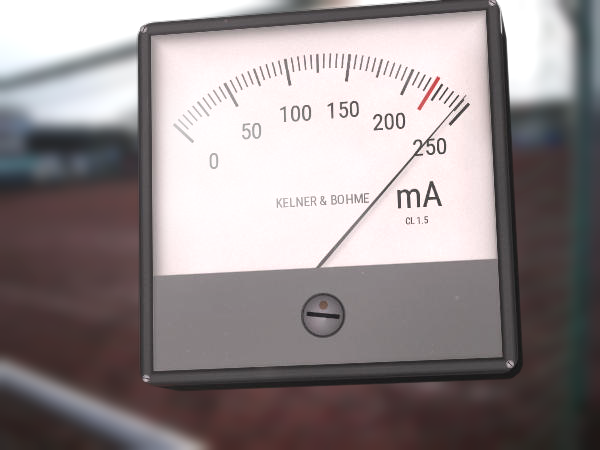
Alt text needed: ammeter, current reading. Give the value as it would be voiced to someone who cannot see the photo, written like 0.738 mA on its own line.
245 mA
